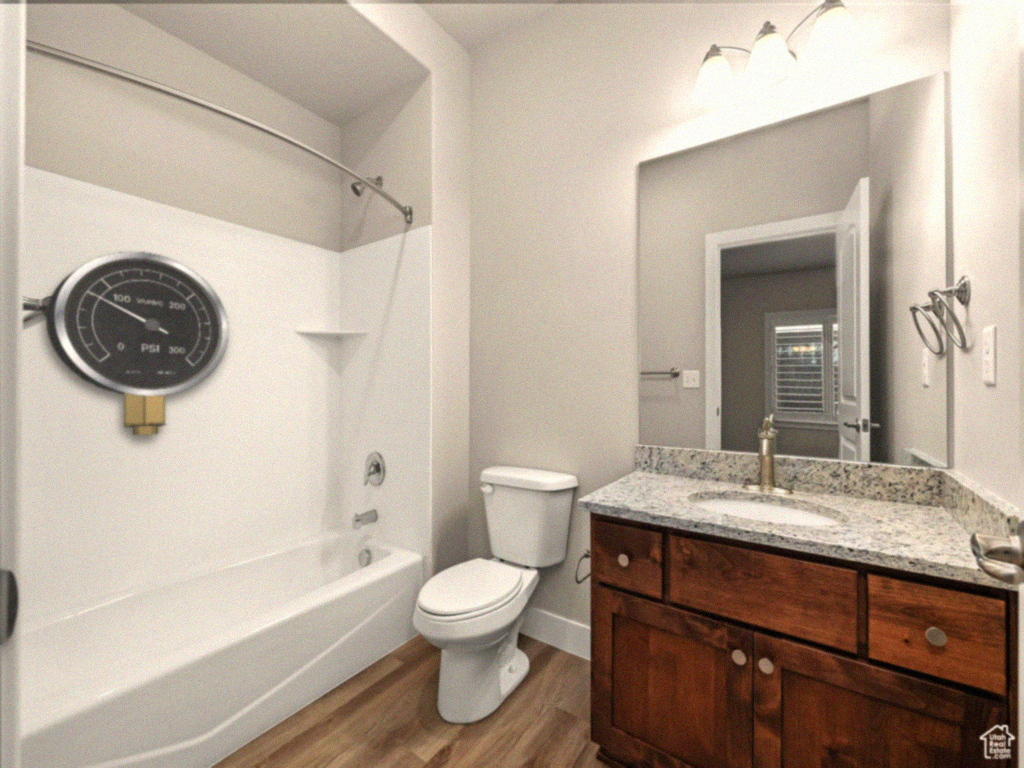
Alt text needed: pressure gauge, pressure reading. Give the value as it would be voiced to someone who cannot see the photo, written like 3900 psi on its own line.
80 psi
